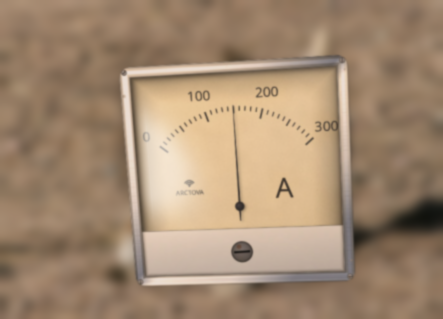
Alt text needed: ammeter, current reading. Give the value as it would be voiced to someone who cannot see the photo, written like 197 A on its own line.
150 A
